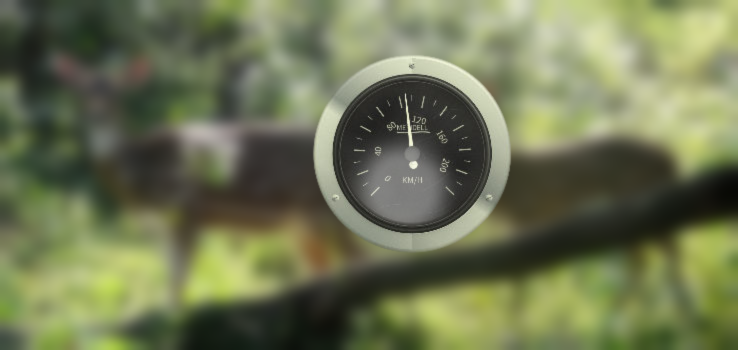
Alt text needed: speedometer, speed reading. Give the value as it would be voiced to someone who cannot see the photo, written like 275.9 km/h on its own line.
105 km/h
